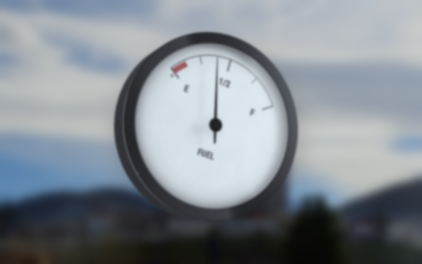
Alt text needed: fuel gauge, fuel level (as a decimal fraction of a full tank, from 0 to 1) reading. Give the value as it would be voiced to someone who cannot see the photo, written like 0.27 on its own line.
0.375
